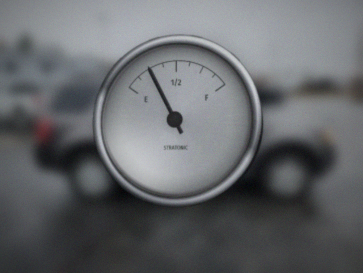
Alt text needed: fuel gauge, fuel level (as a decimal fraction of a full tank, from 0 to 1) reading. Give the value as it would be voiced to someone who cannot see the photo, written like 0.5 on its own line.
0.25
